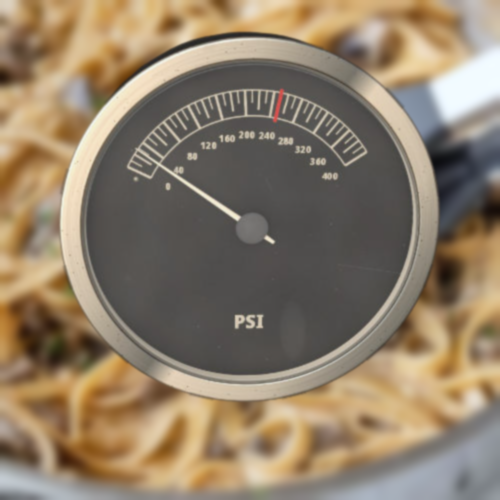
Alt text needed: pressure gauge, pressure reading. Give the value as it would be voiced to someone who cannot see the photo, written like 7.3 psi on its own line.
30 psi
